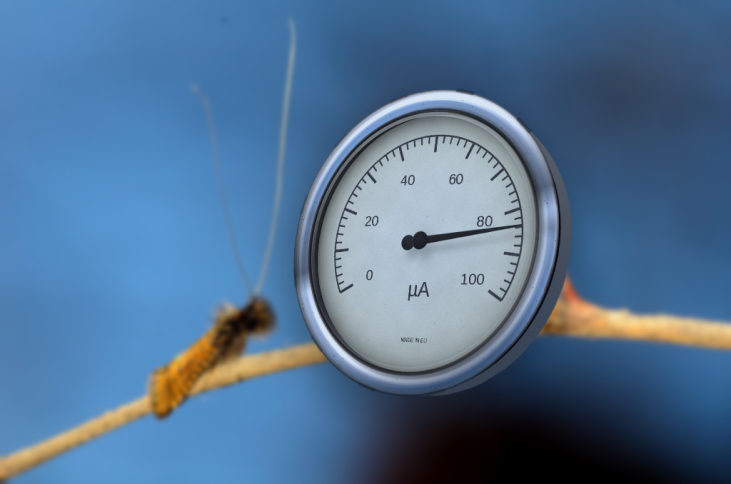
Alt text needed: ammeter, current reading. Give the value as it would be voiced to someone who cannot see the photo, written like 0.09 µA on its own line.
84 µA
